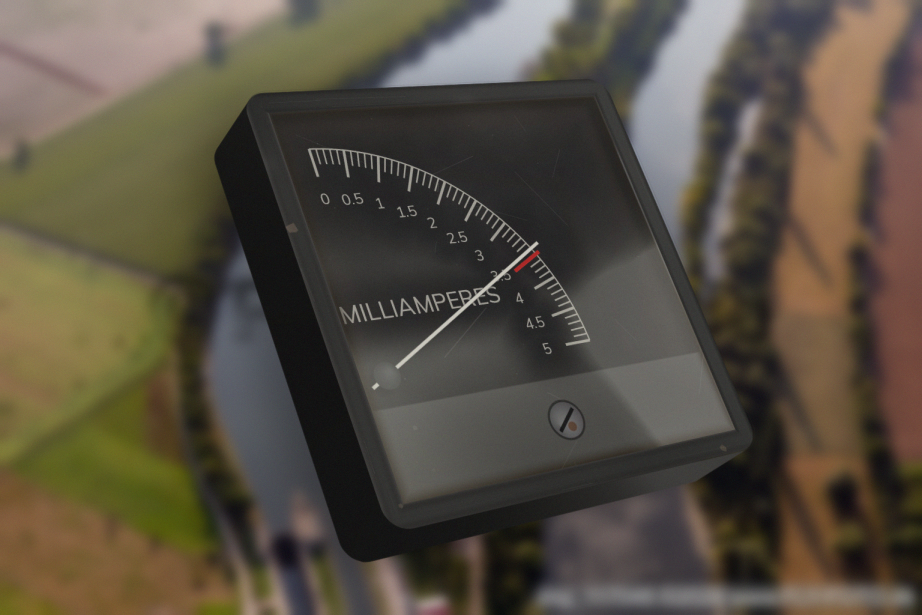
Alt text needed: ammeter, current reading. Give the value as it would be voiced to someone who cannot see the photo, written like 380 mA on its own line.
3.5 mA
